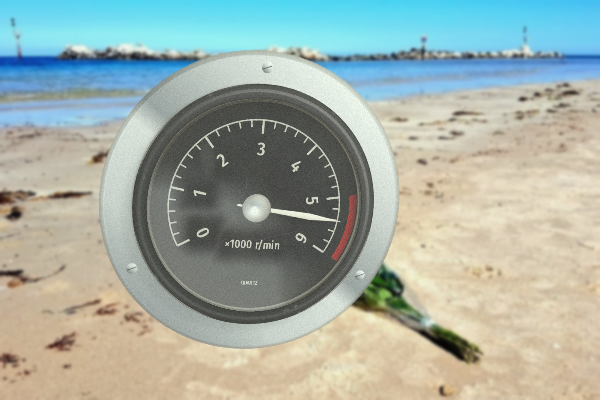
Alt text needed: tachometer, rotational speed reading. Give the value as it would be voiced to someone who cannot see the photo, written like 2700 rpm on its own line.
5400 rpm
